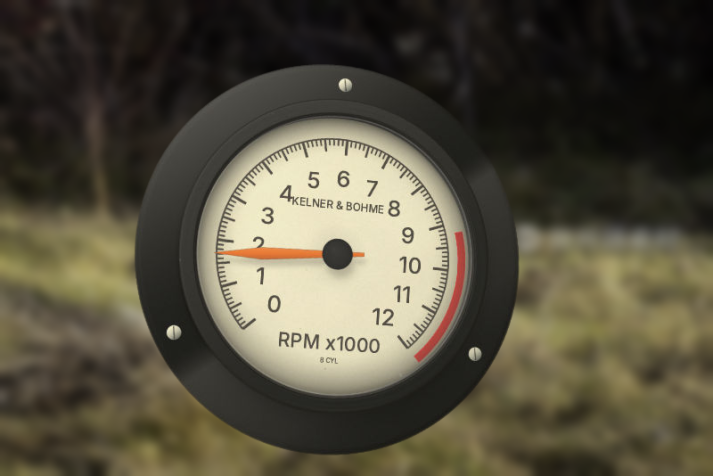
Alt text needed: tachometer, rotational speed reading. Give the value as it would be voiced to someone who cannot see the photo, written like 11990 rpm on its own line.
1700 rpm
